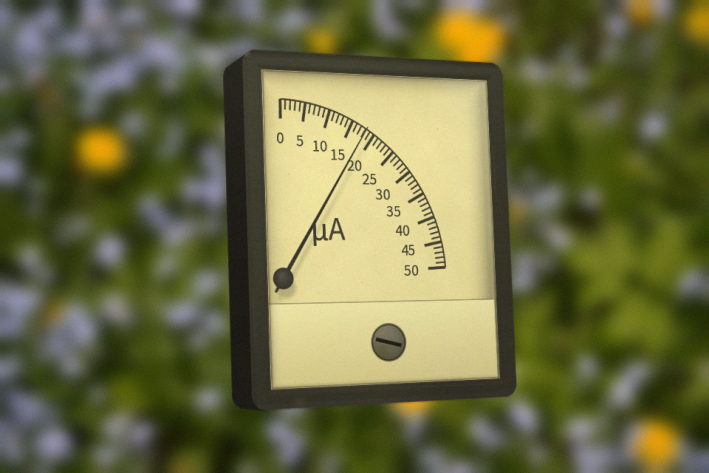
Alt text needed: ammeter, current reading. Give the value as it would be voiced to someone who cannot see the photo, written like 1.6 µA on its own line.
18 µA
